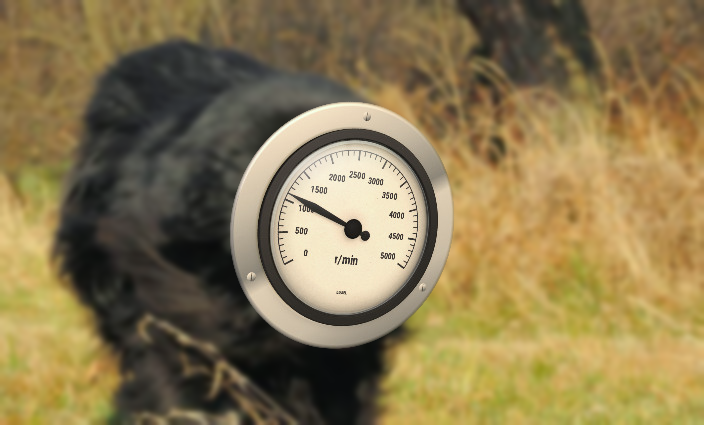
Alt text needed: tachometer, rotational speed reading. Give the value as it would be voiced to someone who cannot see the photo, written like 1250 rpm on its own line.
1100 rpm
